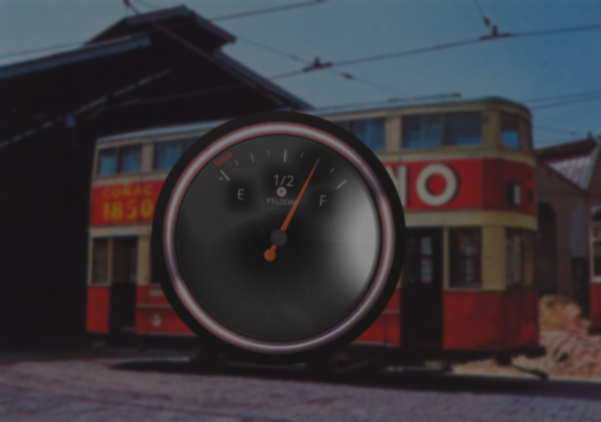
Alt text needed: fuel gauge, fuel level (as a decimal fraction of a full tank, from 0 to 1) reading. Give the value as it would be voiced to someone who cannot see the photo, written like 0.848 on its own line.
0.75
